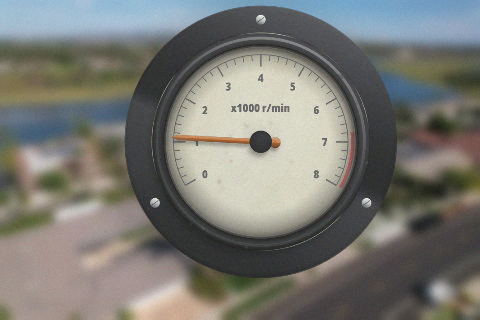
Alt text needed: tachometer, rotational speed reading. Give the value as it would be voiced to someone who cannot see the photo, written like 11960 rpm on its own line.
1100 rpm
